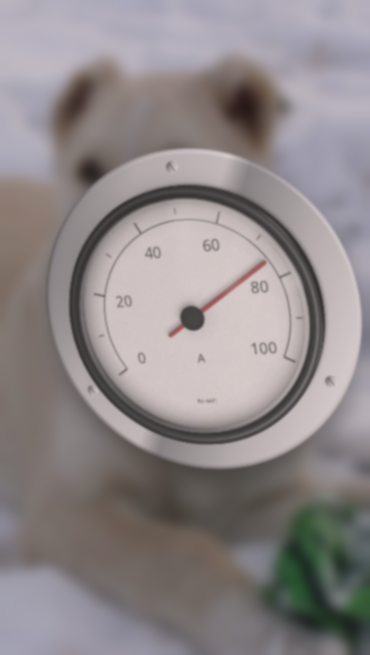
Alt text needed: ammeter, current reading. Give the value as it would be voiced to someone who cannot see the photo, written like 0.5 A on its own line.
75 A
